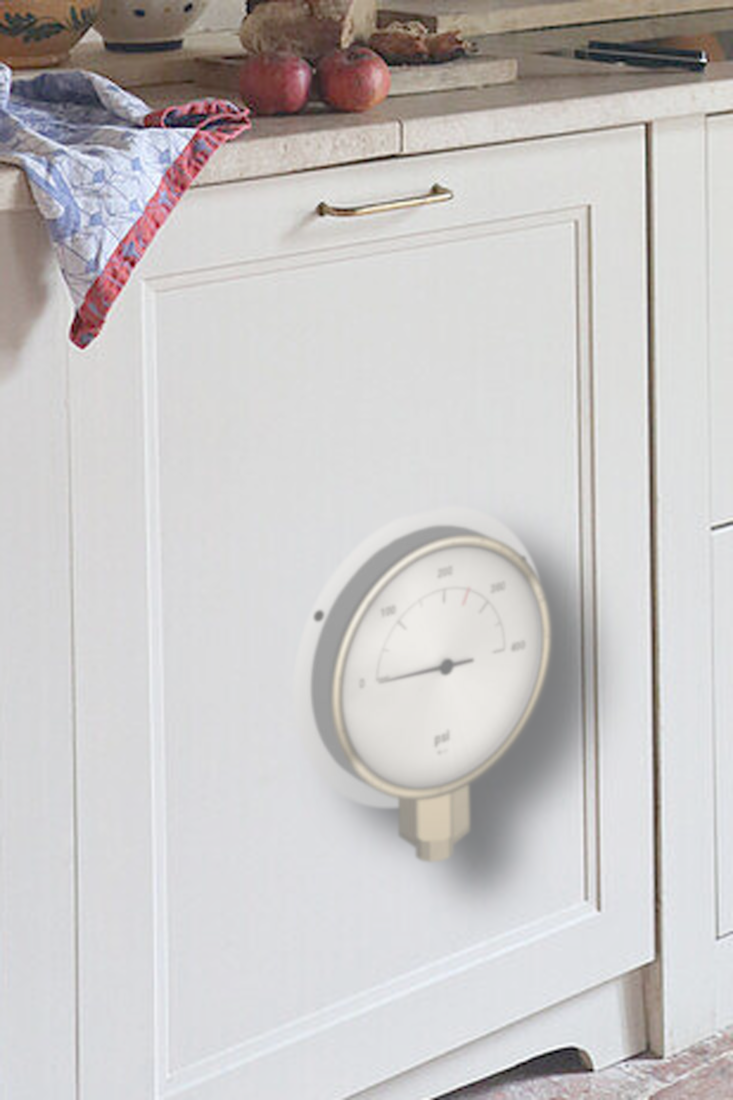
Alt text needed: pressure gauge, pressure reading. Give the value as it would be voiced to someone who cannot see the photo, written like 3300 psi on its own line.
0 psi
